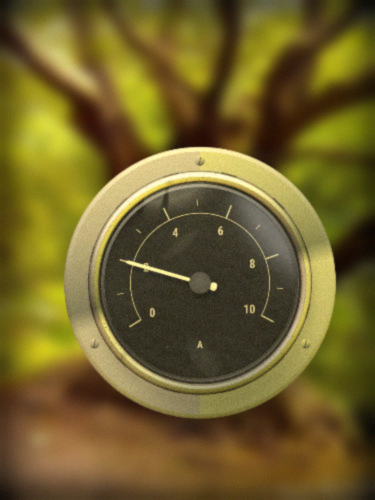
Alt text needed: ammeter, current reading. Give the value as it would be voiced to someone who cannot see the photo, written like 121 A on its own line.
2 A
